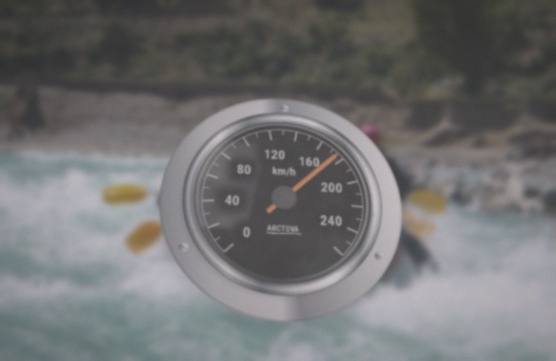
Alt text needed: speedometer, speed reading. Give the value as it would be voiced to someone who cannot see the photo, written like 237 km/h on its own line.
175 km/h
